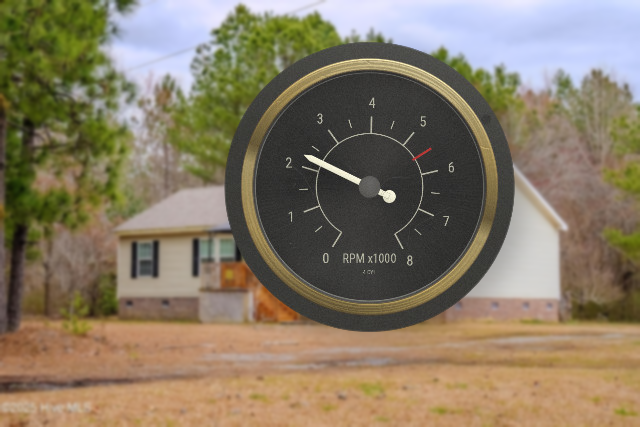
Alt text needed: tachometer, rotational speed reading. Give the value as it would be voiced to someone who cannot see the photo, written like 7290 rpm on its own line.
2250 rpm
